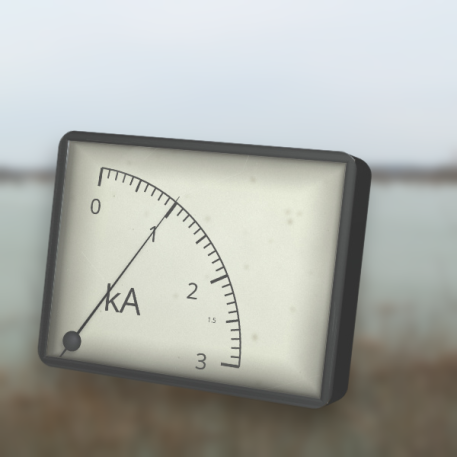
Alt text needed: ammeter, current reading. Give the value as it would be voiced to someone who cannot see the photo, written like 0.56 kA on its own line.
1 kA
